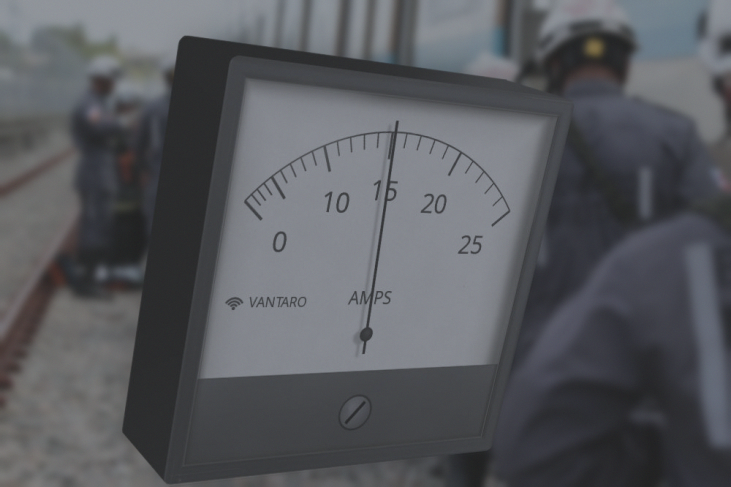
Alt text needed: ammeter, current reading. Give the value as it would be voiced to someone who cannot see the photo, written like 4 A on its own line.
15 A
